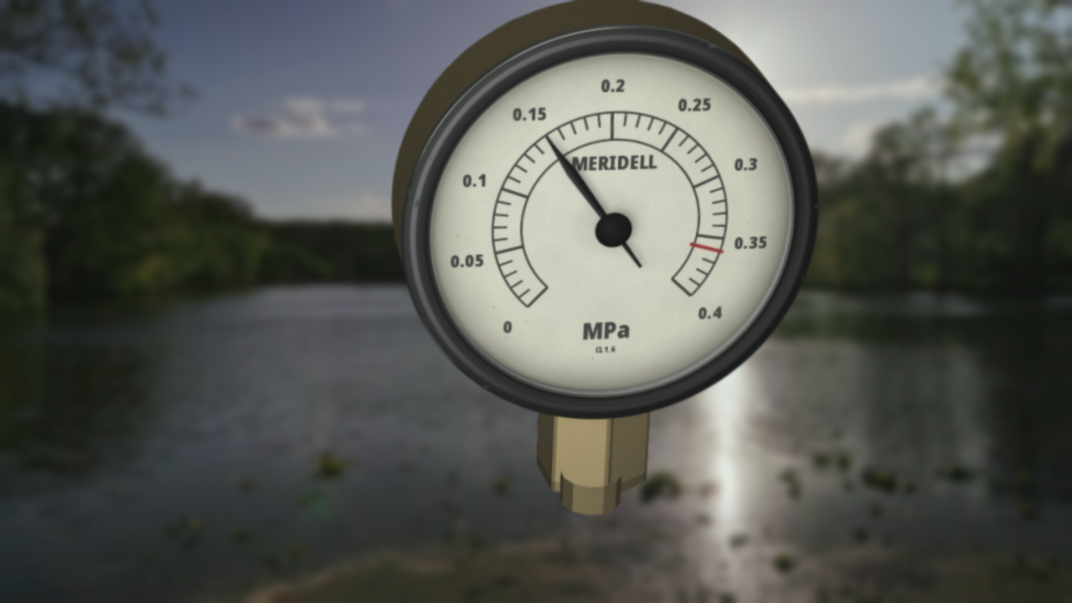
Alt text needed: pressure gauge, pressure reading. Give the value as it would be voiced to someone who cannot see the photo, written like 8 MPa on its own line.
0.15 MPa
